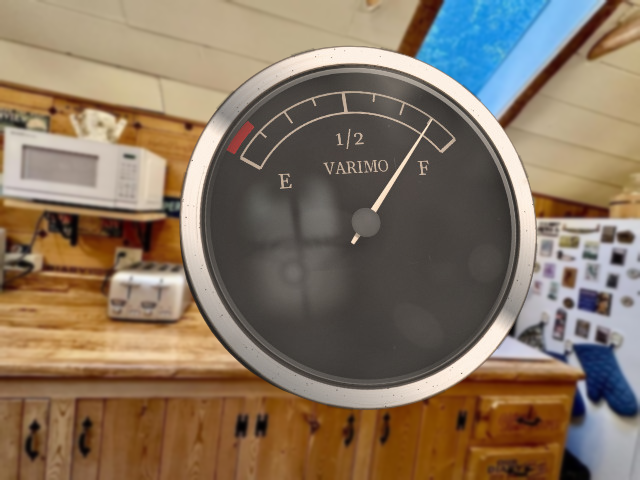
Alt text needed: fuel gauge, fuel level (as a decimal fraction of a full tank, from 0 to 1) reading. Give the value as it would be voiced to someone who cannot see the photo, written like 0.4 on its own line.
0.875
